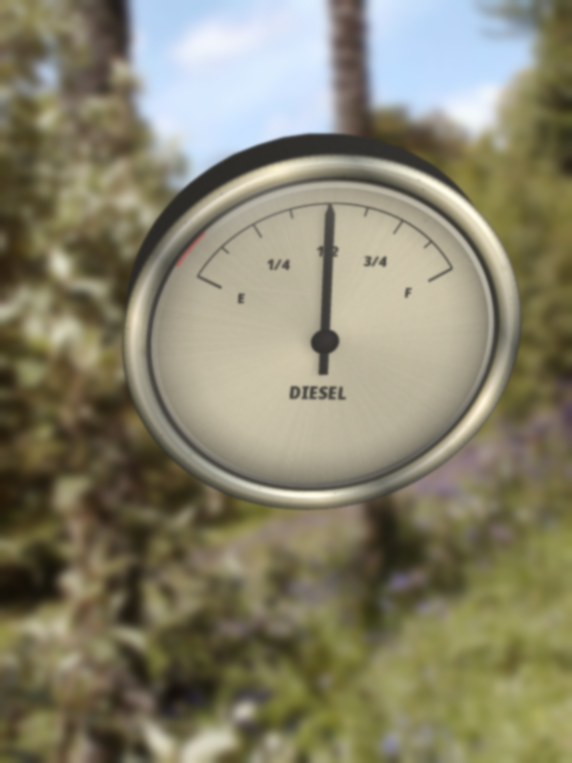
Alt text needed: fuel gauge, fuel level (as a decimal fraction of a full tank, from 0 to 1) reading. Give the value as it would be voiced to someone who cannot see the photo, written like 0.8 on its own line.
0.5
